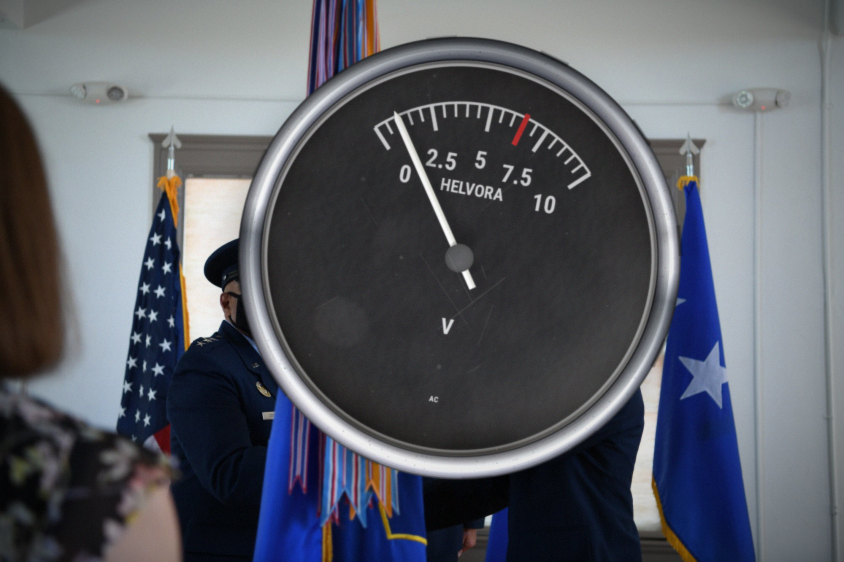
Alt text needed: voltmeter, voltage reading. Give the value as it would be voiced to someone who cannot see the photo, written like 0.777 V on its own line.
1 V
